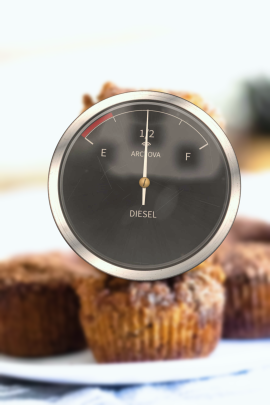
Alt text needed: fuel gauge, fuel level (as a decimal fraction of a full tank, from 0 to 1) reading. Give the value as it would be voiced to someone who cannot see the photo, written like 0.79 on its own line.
0.5
